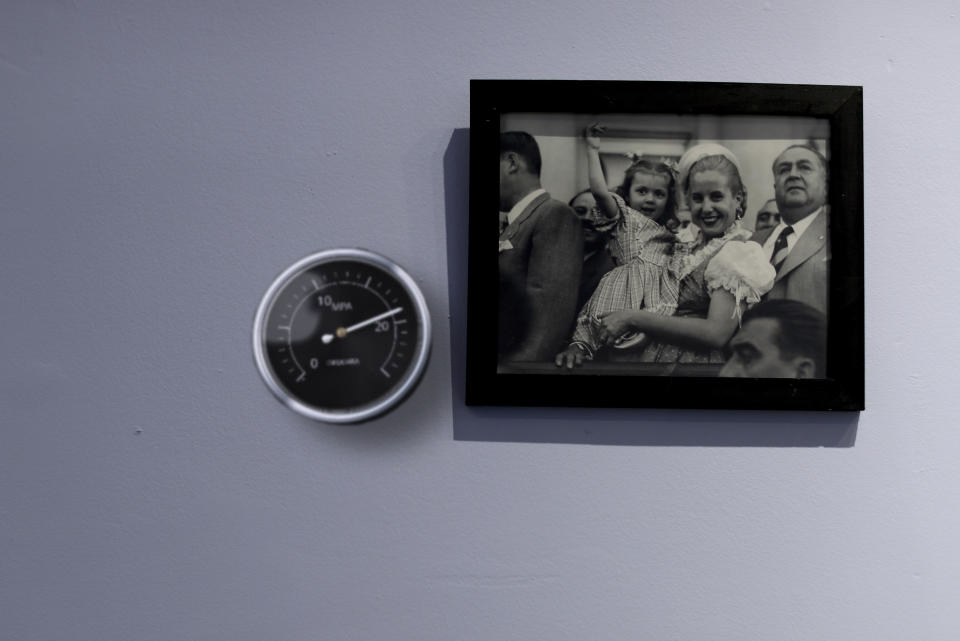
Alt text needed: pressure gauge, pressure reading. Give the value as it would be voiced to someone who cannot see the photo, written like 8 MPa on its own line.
19 MPa
